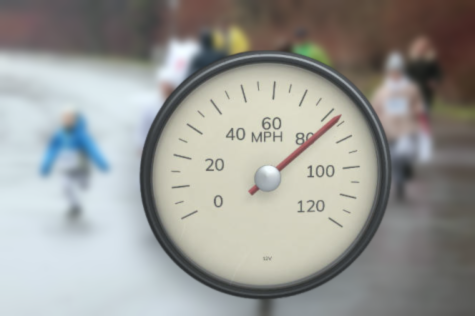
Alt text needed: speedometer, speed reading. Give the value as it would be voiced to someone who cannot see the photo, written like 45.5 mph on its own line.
82.5 mph
